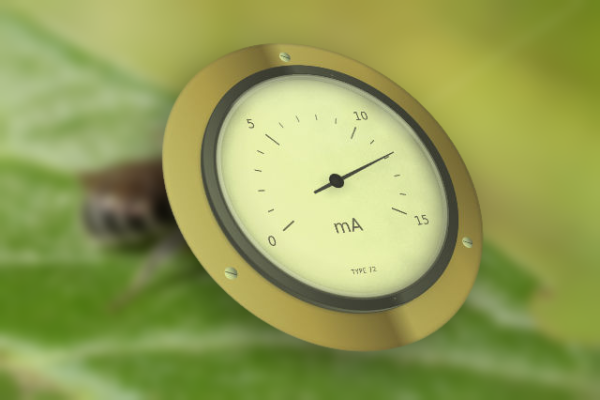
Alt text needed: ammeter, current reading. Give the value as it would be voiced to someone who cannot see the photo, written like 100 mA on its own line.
12 mA
